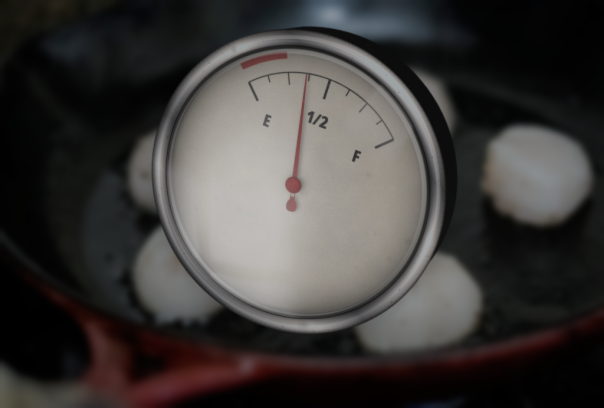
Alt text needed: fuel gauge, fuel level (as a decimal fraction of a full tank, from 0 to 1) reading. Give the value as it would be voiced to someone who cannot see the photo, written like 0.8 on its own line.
0.375
